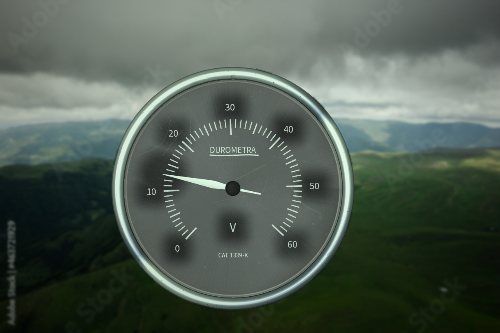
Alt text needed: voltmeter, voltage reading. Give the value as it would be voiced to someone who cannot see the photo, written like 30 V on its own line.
13 V
